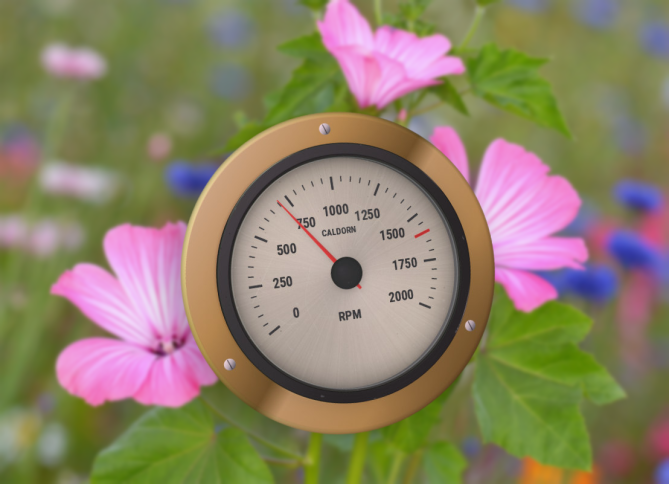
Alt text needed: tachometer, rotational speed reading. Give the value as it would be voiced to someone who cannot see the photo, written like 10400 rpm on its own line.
700 rpm
